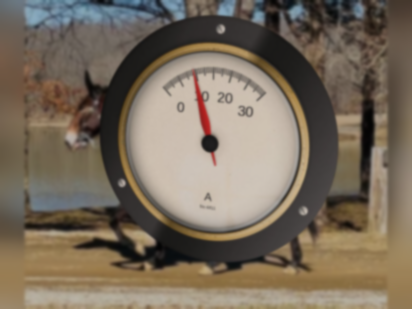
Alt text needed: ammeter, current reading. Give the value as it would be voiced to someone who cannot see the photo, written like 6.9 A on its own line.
10 A
